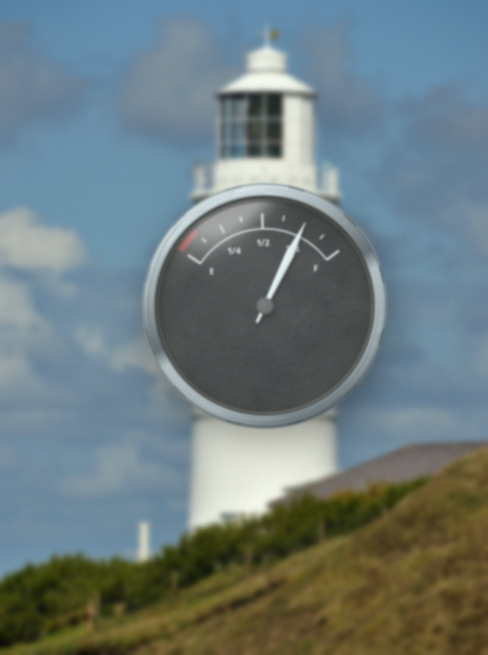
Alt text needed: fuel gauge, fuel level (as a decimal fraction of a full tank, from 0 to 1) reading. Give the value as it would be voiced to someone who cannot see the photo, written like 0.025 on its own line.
0.75
